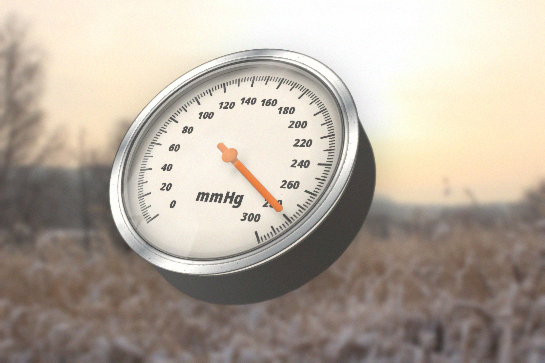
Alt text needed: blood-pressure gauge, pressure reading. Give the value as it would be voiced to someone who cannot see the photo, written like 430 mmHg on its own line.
280 mmHg
